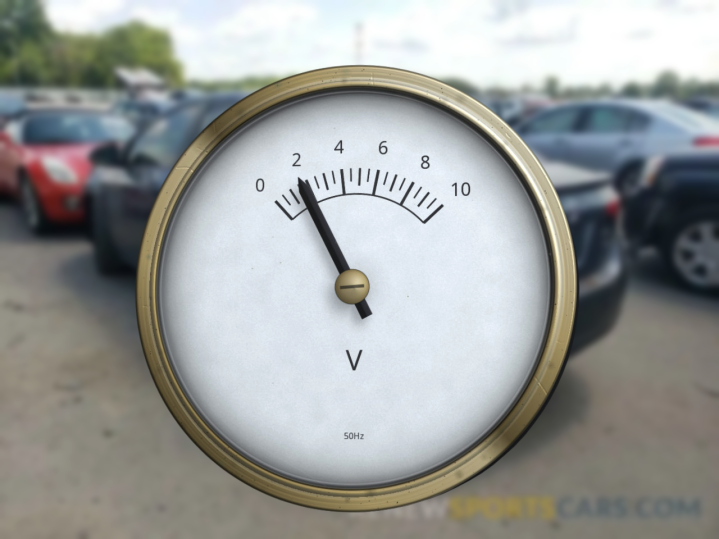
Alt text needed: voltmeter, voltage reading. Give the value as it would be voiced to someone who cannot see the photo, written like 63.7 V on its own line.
1.75 V
